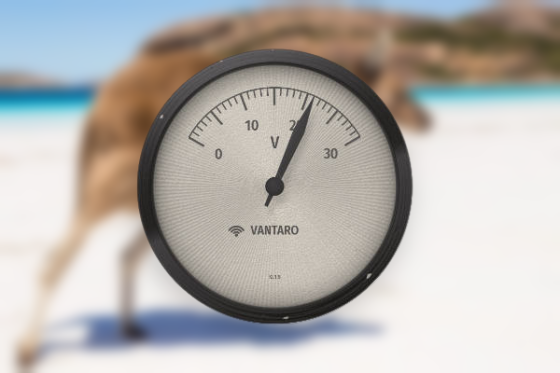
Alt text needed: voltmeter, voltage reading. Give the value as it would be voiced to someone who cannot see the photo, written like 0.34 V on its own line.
21 V
